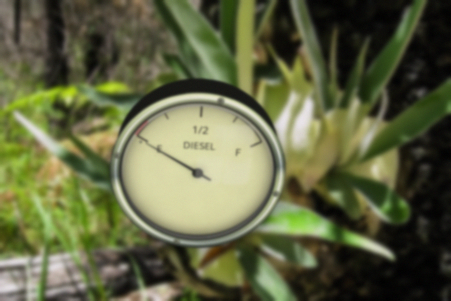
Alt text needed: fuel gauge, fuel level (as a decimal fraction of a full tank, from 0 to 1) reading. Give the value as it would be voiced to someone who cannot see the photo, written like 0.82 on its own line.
0
